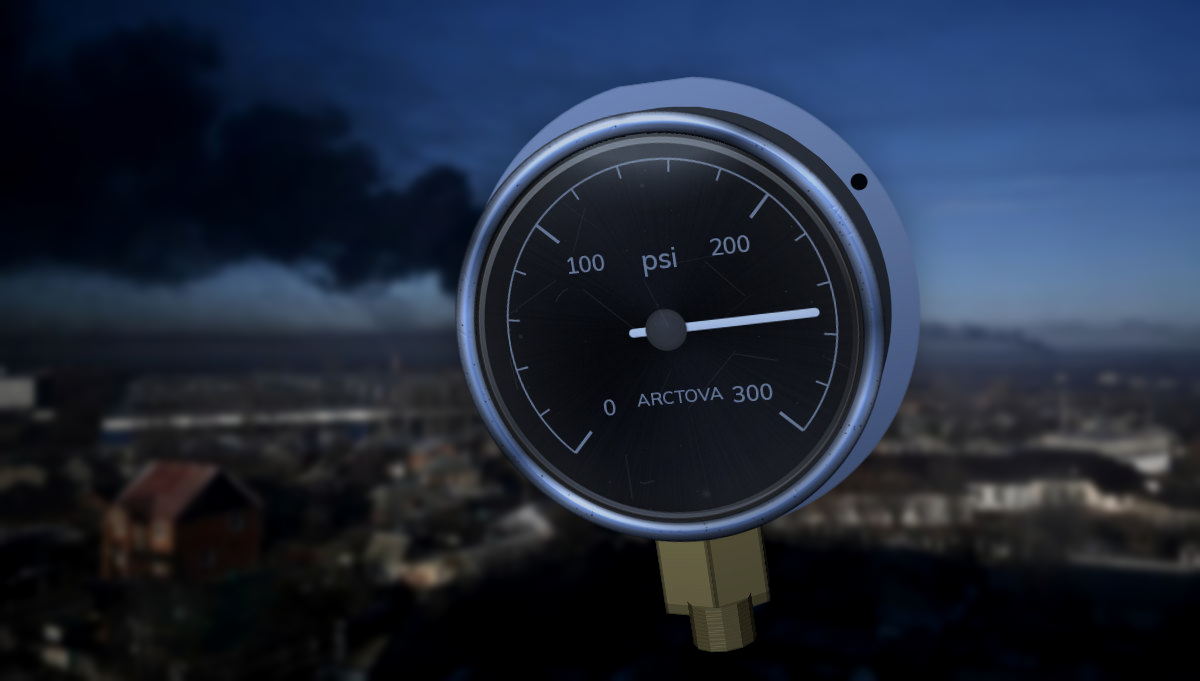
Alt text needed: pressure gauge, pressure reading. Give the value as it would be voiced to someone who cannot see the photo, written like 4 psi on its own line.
250 psi
